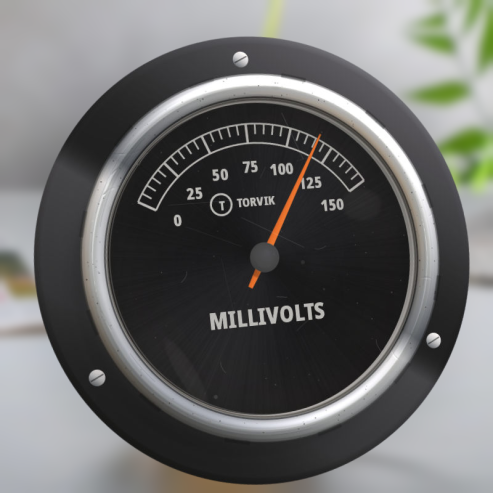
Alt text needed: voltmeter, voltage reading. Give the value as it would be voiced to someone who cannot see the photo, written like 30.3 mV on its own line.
115 mV
